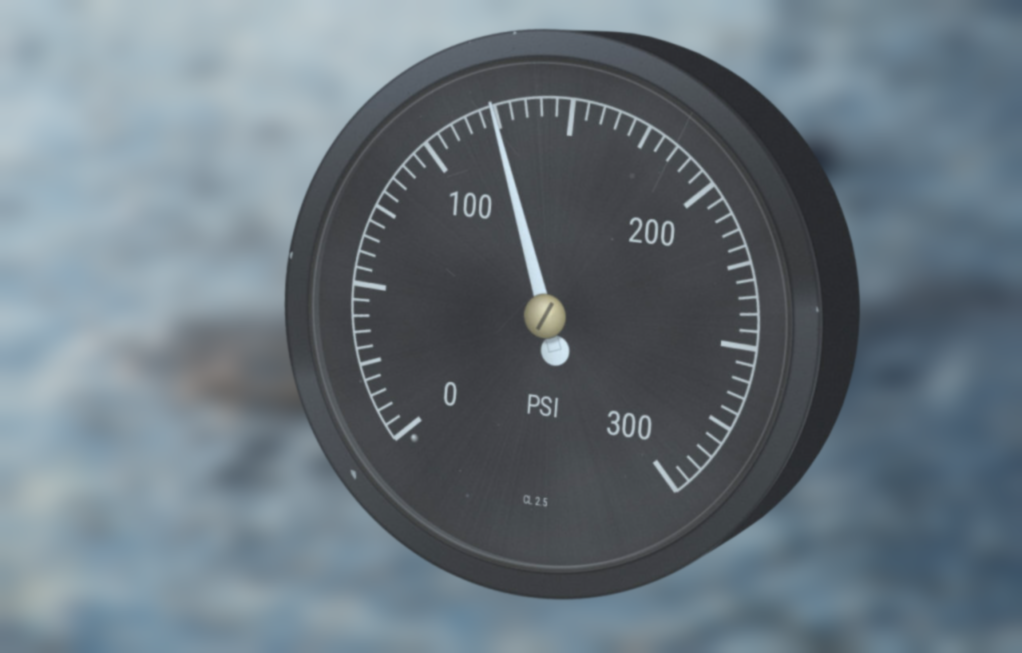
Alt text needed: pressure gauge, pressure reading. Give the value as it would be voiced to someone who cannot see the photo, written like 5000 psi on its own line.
125 psi
